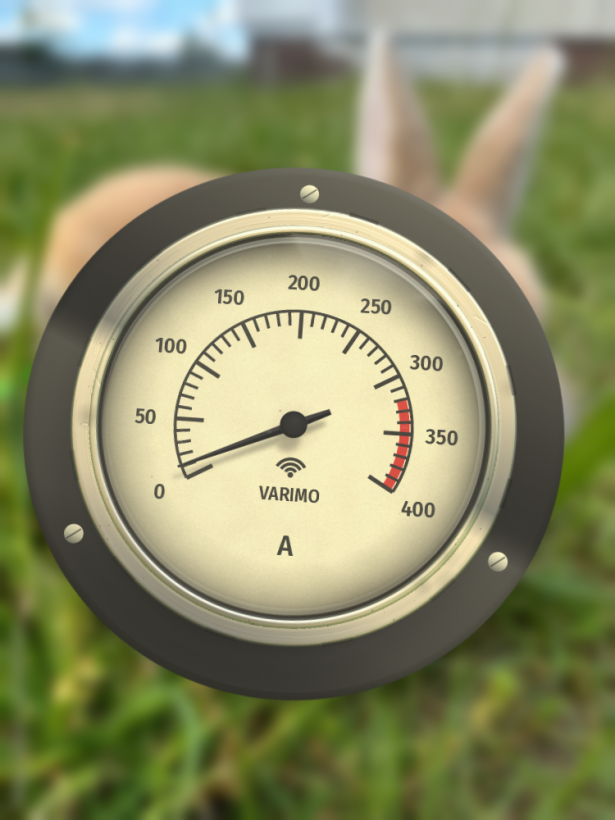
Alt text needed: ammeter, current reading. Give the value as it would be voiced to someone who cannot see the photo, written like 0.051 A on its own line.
10 A
